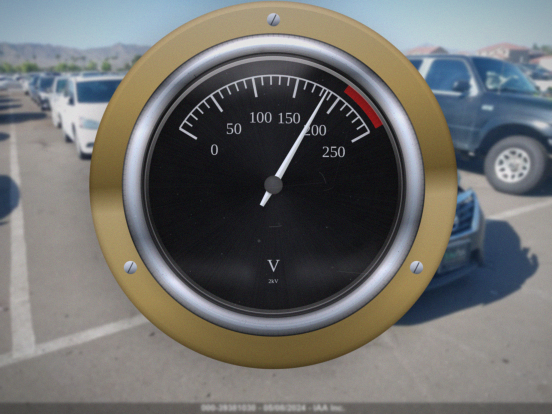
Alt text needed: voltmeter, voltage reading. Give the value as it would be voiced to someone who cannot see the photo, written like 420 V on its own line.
185 V
